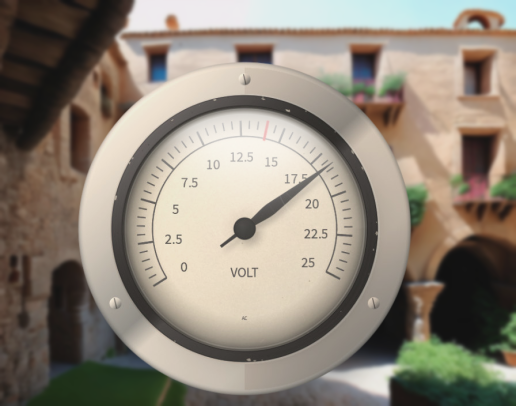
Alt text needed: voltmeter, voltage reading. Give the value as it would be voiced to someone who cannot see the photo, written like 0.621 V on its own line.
18.25 V
